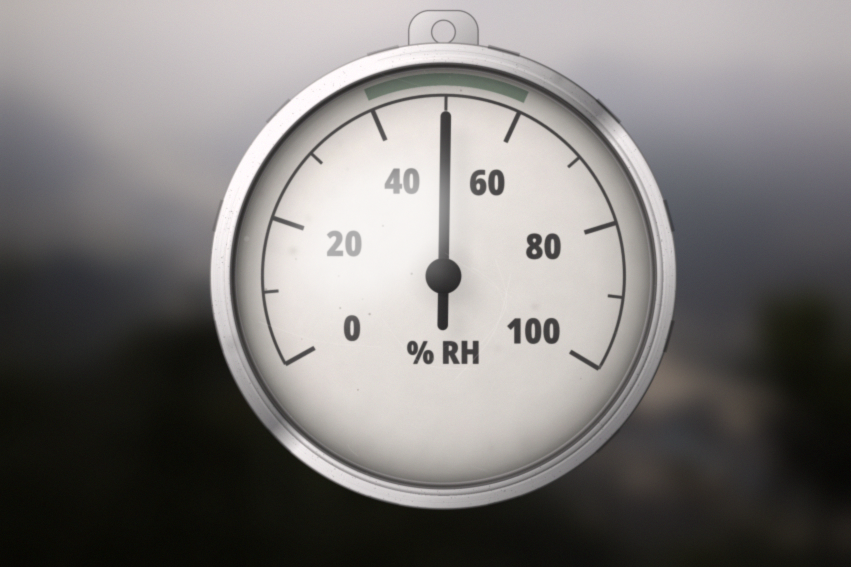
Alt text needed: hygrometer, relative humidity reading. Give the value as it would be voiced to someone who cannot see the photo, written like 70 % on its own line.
50 %
